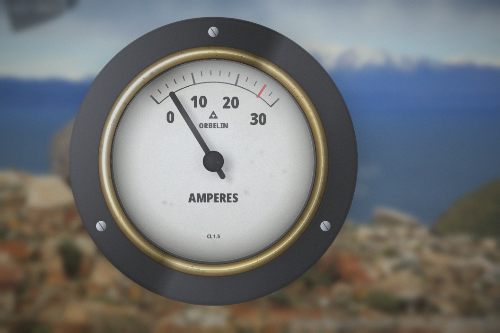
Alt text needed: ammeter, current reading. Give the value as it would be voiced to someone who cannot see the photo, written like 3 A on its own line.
4 A
